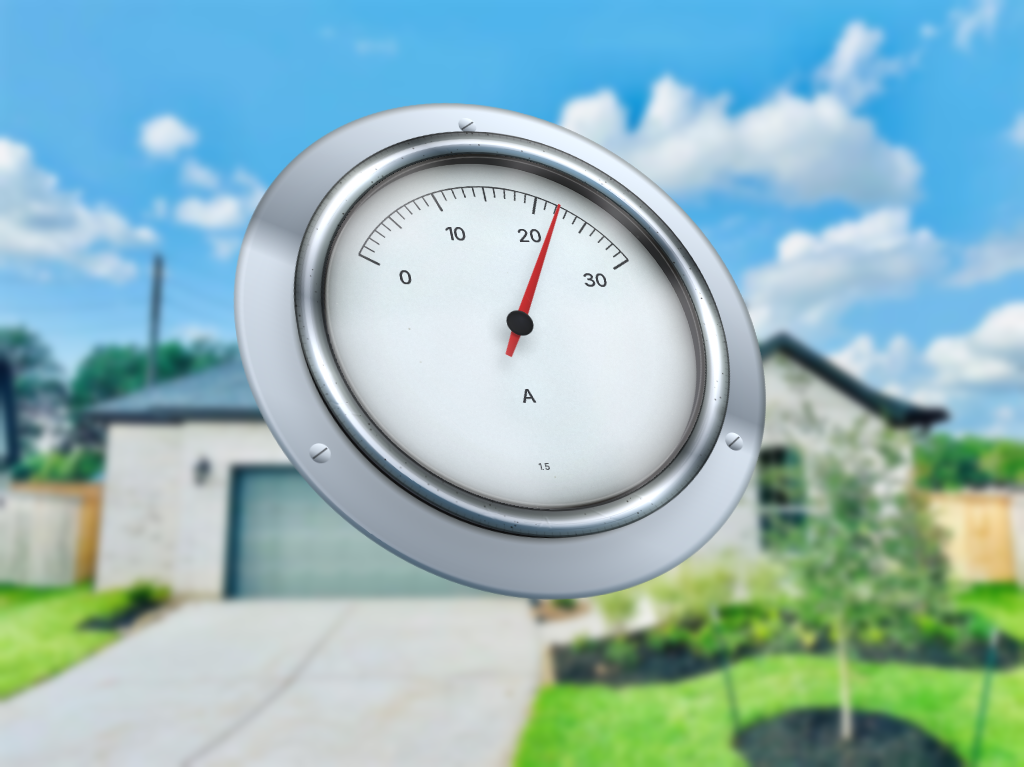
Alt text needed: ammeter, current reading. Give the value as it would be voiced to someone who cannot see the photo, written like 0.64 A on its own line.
22 A
